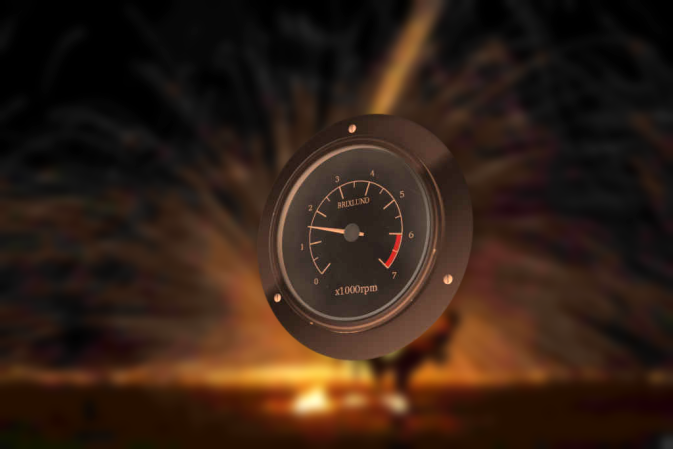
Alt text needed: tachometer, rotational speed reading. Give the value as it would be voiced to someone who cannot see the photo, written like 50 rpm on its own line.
1500 rpm
